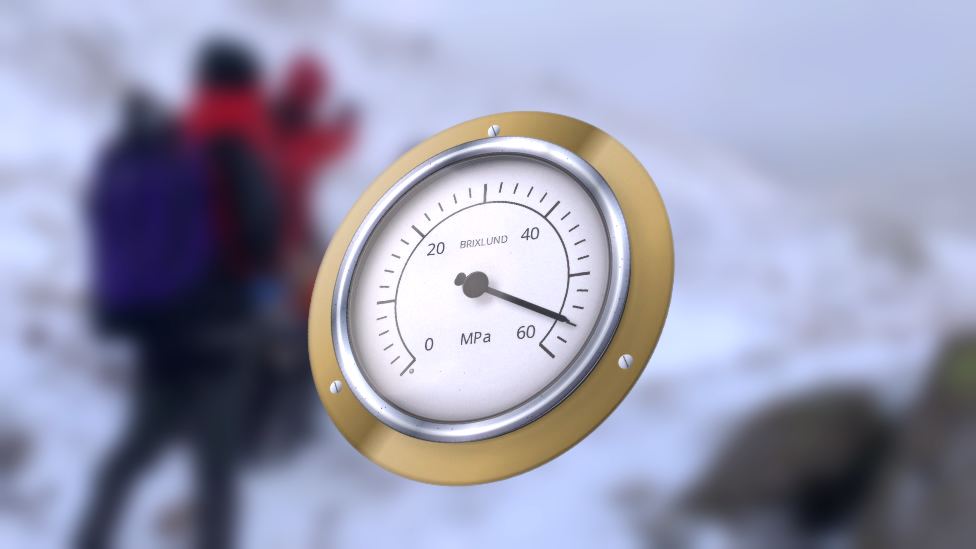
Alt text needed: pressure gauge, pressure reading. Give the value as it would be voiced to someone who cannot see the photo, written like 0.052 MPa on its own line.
56 MPa
